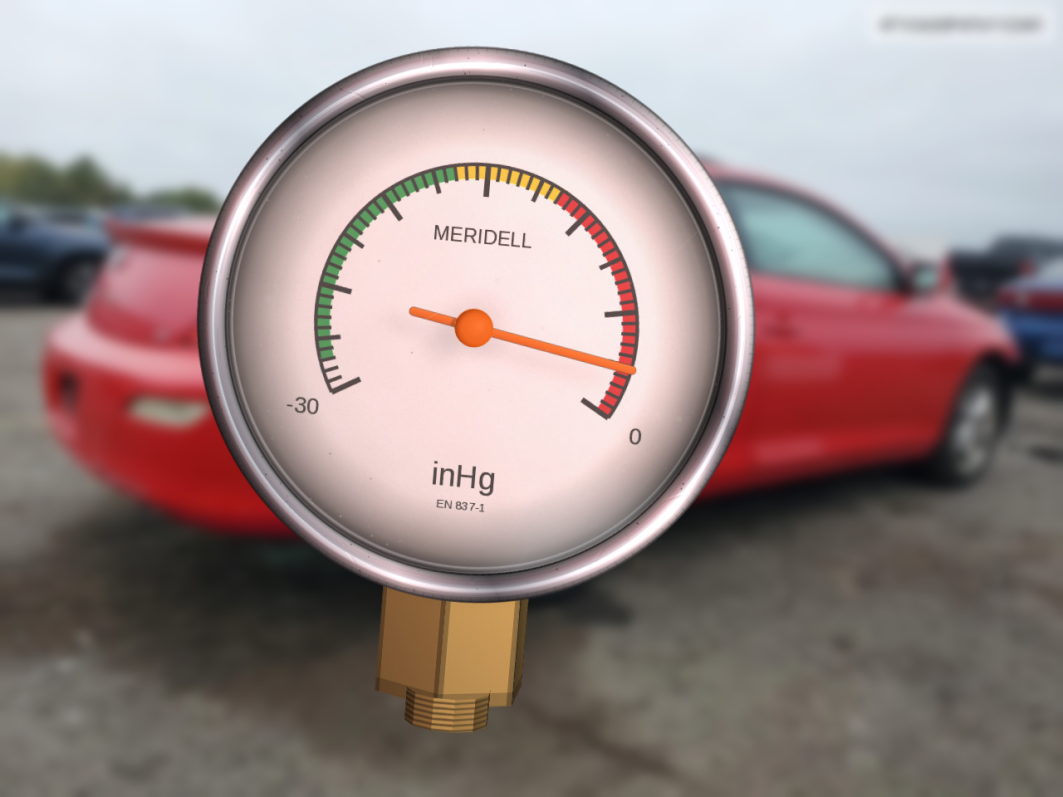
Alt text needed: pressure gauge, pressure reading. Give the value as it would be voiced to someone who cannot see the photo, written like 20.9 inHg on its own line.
-2.5 inHg
